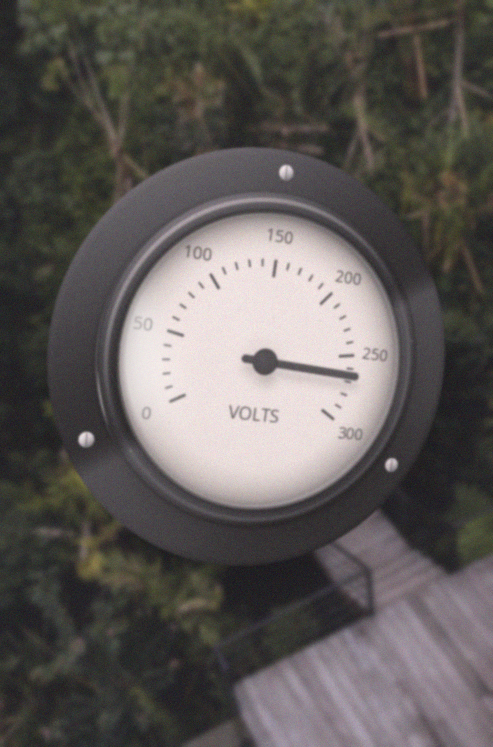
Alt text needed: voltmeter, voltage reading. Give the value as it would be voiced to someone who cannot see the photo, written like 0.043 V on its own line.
265 V
